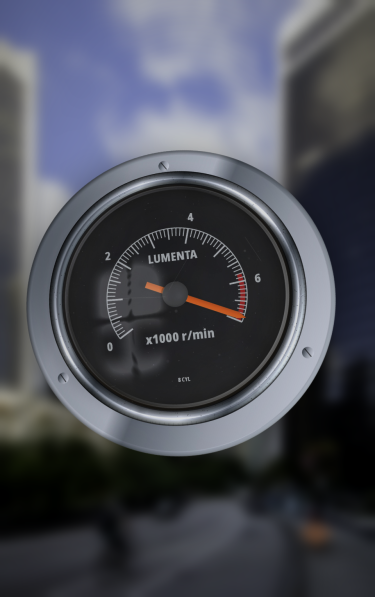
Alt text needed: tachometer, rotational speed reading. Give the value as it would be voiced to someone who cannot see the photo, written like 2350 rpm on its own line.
6900 rpm
